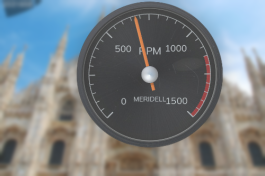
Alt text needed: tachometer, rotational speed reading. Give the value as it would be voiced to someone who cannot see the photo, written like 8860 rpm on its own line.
675 rpm
